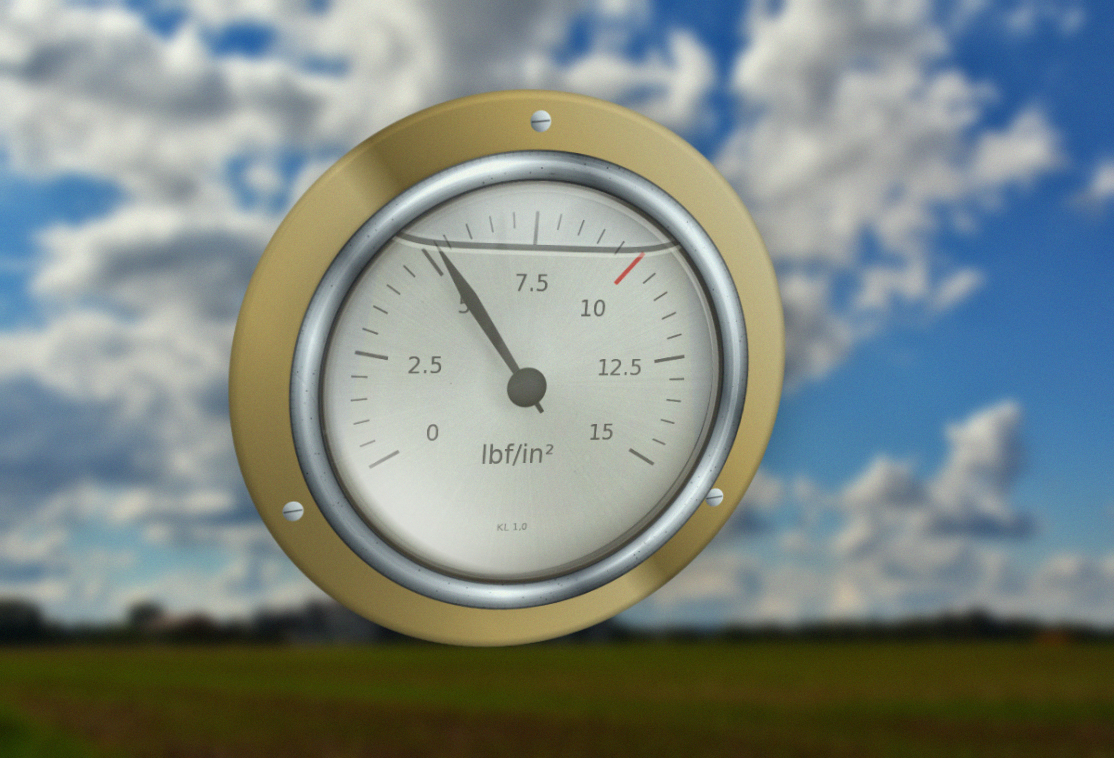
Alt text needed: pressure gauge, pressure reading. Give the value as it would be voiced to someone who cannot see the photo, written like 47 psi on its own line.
5.25 psi
